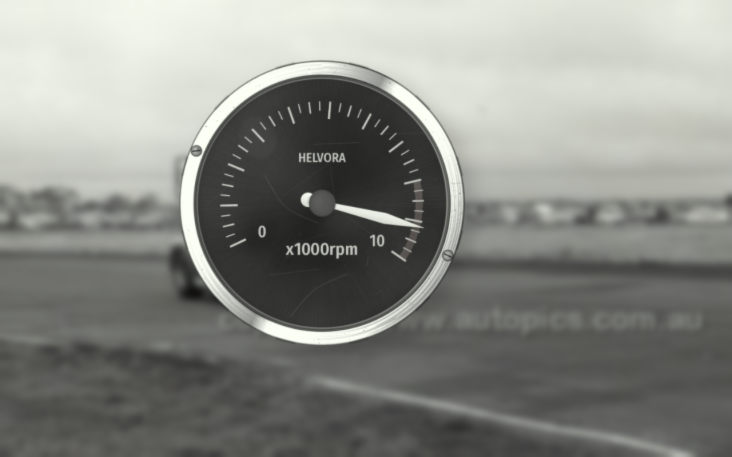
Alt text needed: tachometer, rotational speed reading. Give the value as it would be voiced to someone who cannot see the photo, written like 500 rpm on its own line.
9125 rpm
